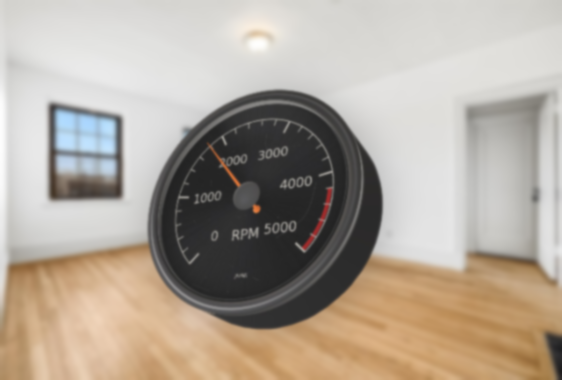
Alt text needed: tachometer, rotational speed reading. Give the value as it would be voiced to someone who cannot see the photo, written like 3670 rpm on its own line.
1800 rpm
